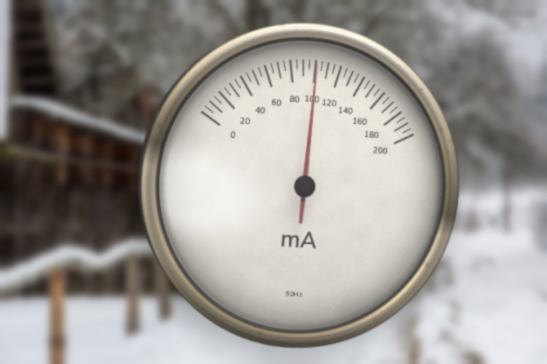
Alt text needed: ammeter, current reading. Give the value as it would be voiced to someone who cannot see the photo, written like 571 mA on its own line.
100 mA
